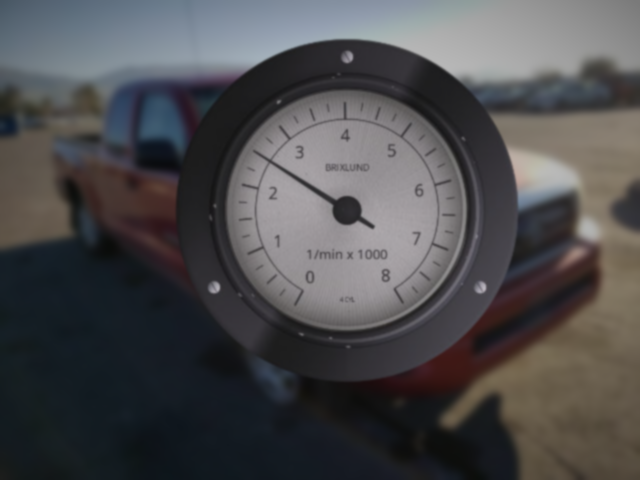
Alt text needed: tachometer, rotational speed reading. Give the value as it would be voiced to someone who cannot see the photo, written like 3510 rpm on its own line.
2500 rpm
